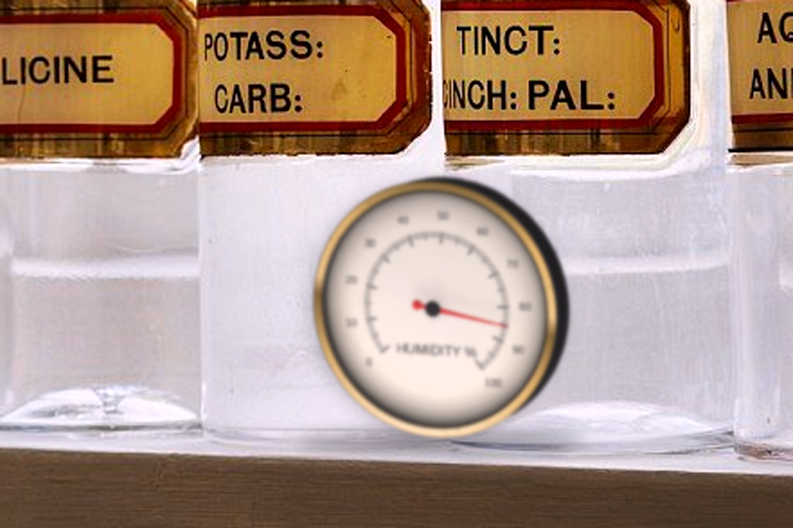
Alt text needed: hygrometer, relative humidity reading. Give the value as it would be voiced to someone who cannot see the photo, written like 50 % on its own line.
85 %
